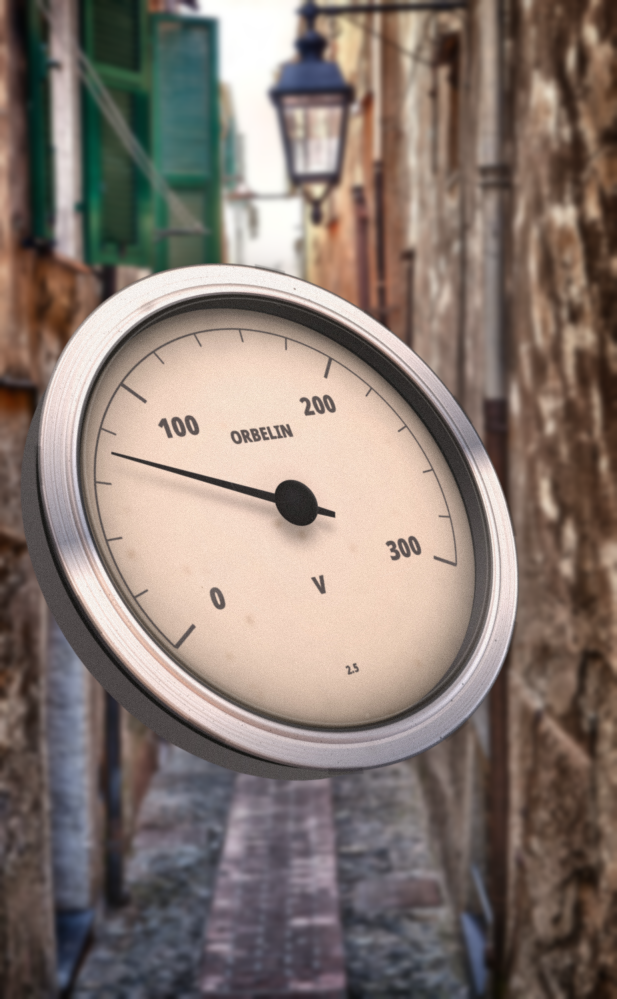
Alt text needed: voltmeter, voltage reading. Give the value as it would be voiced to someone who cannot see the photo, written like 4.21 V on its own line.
70 V
